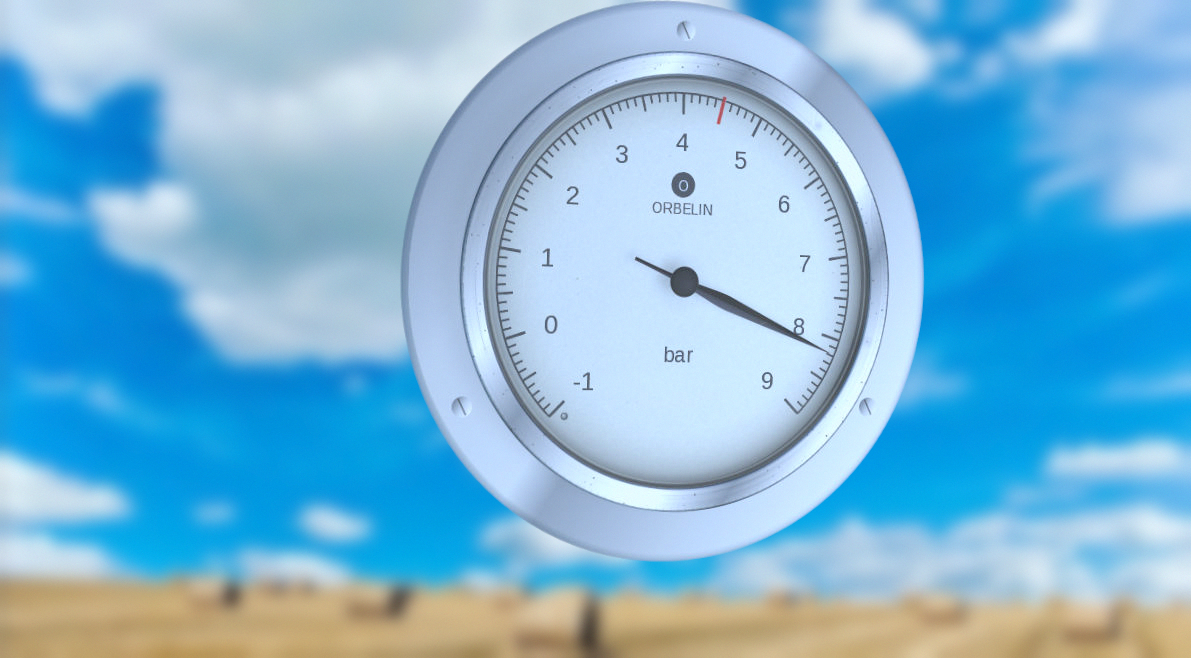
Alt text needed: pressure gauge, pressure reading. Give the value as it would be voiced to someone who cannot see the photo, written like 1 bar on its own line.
8.2 bar
